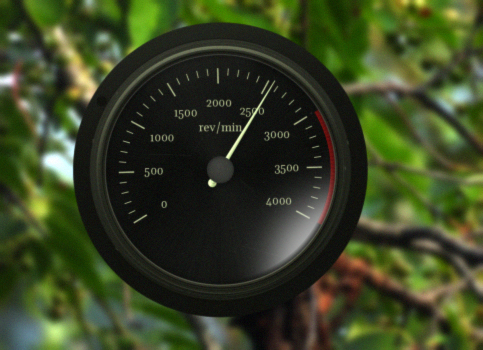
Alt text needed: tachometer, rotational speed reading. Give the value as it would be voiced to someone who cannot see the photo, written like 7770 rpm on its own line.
2550 rpm
